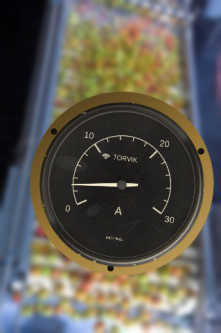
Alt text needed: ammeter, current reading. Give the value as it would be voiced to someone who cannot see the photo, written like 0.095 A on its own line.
3 A
